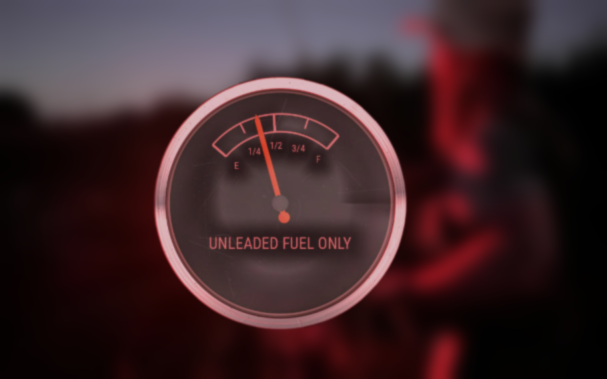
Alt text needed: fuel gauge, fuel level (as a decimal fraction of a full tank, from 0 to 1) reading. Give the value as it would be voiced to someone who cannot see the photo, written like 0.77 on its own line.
0.375
